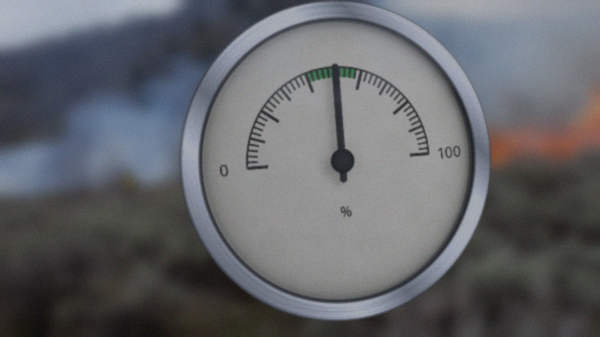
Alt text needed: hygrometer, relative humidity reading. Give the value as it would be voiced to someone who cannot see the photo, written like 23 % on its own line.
50 %
